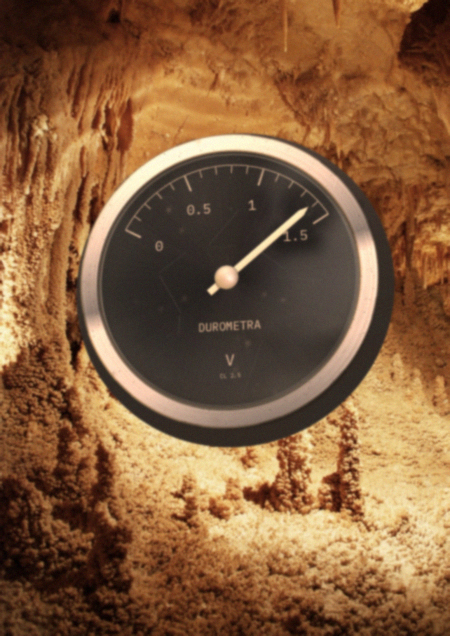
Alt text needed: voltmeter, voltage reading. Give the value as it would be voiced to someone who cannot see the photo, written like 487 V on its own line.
1.4 V
